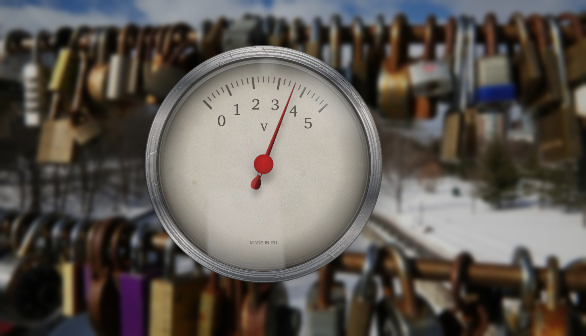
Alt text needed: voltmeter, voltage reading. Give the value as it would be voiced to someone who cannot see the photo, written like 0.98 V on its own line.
3.6 V
